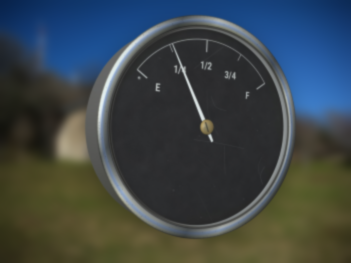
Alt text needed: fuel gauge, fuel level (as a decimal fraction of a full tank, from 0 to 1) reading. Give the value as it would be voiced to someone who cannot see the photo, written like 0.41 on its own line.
0.25
